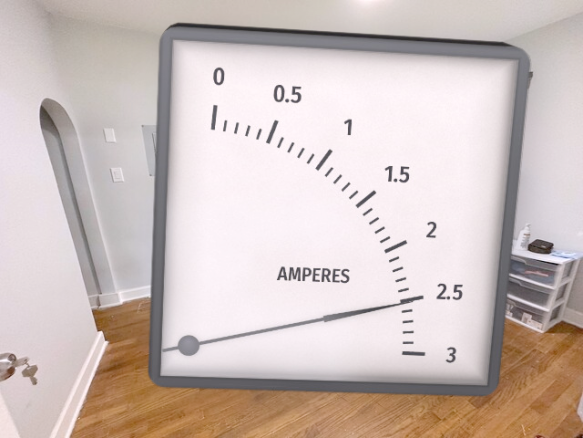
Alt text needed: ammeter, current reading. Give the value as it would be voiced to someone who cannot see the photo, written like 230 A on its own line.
2.5 A
